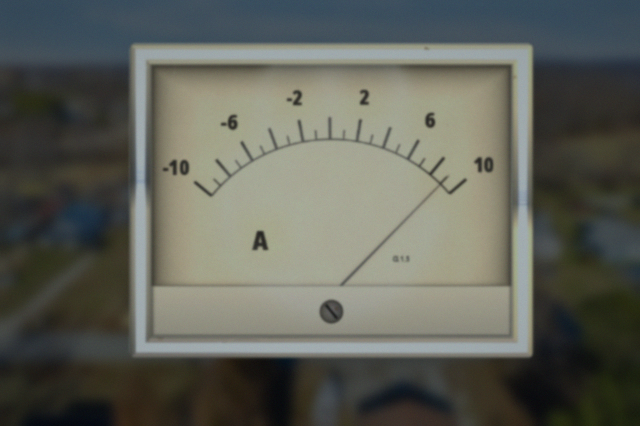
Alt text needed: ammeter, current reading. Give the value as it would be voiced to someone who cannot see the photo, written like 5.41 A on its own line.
9 A
